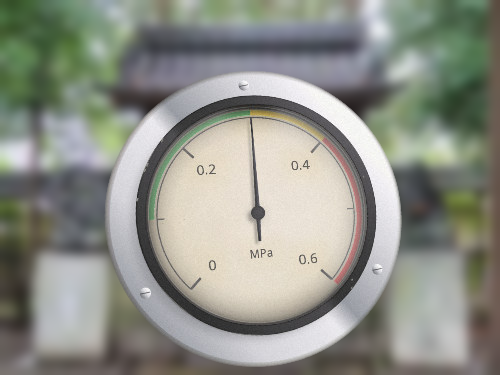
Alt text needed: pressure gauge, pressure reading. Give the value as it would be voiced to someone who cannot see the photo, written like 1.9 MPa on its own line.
0.3 MPa
